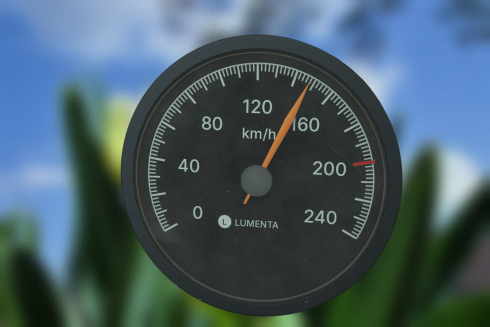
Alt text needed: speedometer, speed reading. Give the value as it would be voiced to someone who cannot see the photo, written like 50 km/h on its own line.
148 km/h
